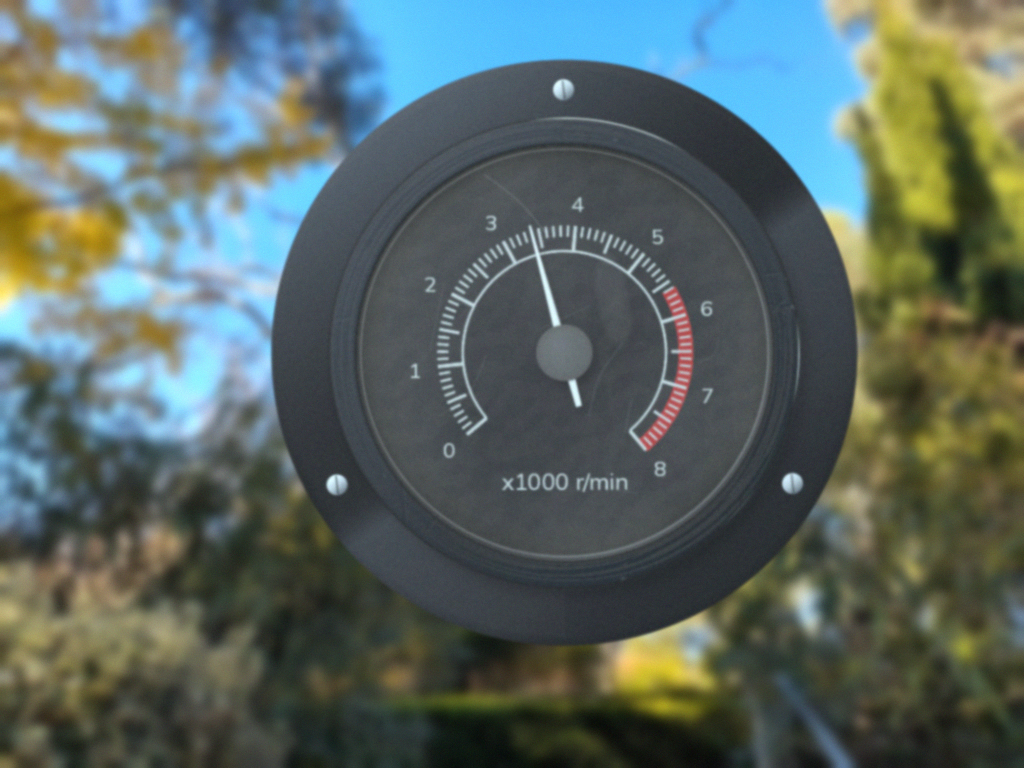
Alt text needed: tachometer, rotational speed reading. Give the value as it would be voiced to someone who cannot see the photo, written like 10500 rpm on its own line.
3400 rpm
